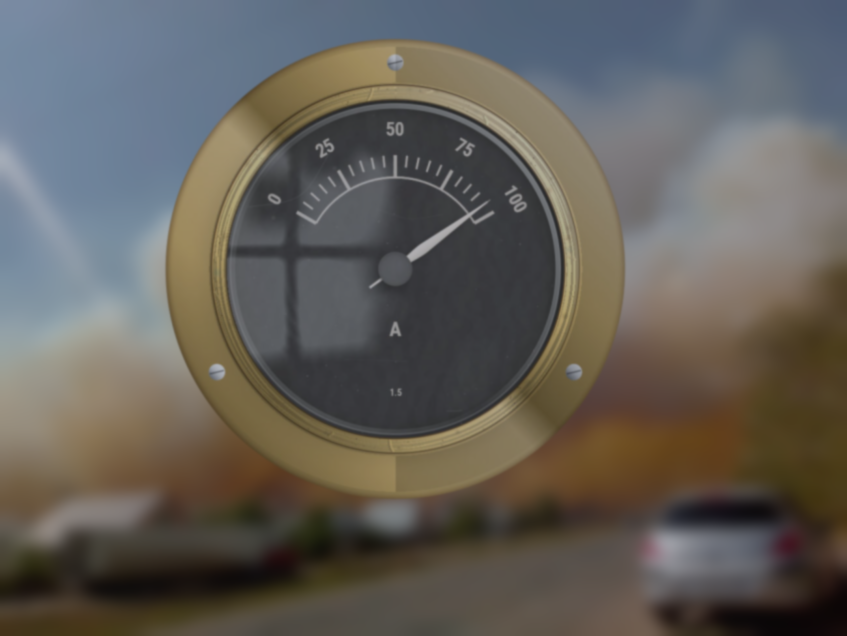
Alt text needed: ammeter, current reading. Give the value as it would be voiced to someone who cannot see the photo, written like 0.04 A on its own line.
95 A
